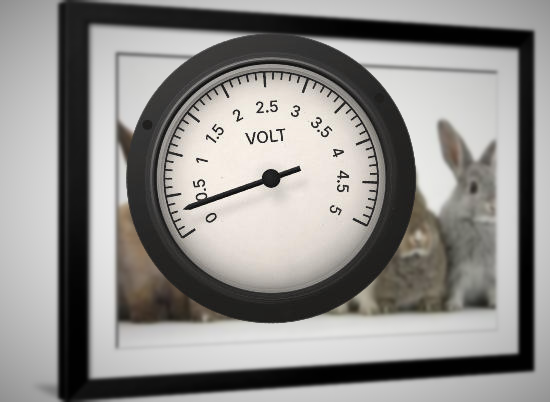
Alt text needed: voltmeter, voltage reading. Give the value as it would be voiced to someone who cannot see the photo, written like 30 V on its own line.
0.3 V
